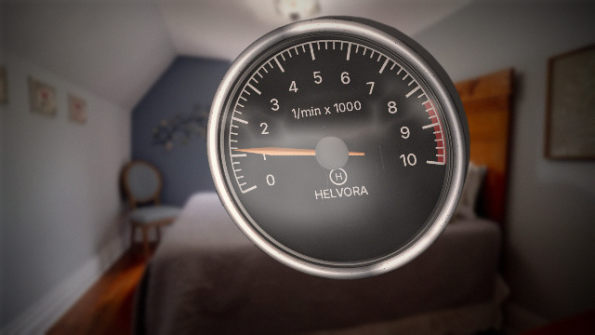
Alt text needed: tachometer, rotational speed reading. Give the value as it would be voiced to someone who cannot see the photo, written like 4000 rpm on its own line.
1200 rpm
